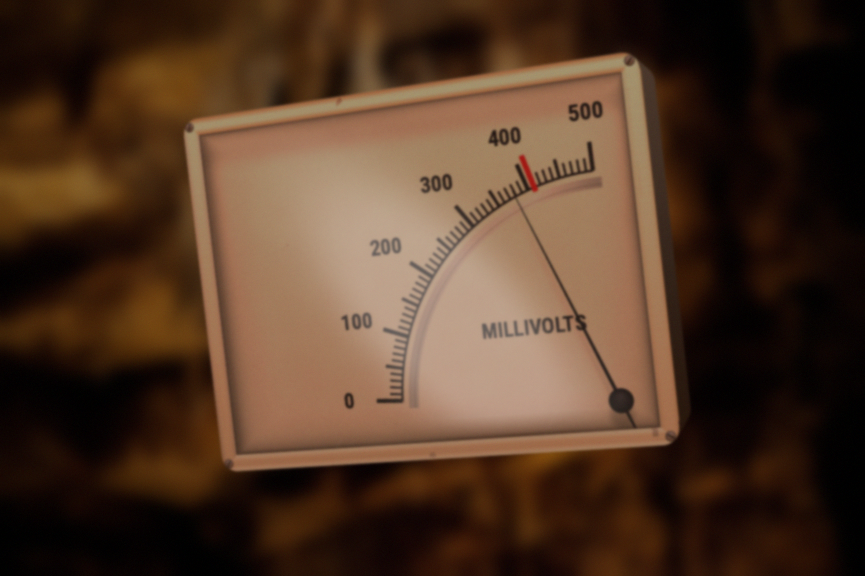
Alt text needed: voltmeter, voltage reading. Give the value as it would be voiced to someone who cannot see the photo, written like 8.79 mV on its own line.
380 mV
